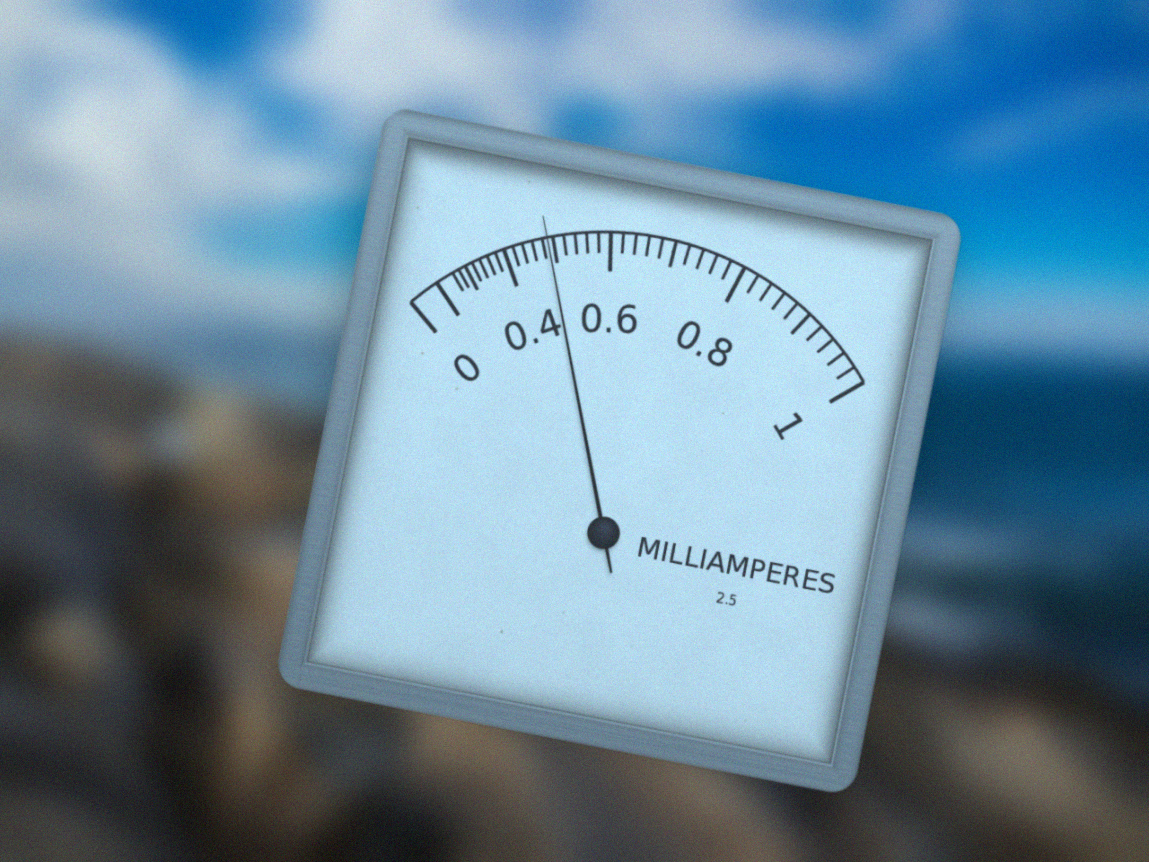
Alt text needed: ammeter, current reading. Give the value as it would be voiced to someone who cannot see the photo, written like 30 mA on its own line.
0.49 mA
